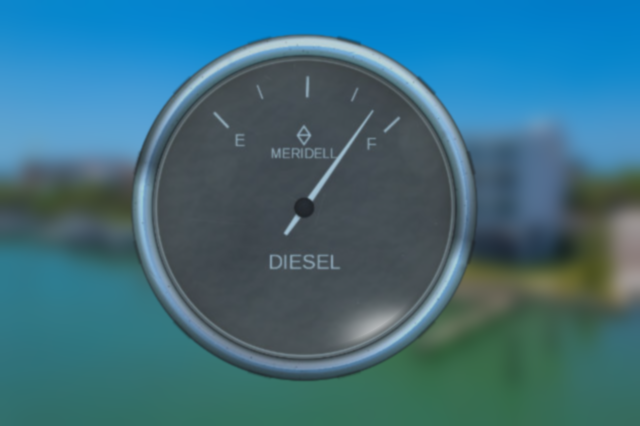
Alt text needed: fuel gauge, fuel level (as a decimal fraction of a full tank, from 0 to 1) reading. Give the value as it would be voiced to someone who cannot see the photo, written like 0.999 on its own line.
0.875
